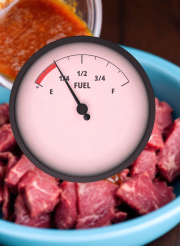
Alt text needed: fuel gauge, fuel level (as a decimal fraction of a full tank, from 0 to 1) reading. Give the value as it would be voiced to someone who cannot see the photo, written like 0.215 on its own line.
0.25
